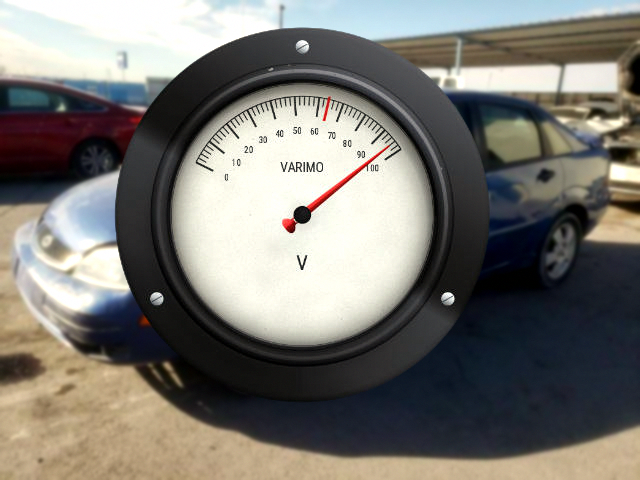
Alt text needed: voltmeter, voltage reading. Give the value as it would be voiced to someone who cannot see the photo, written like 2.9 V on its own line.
96 V
